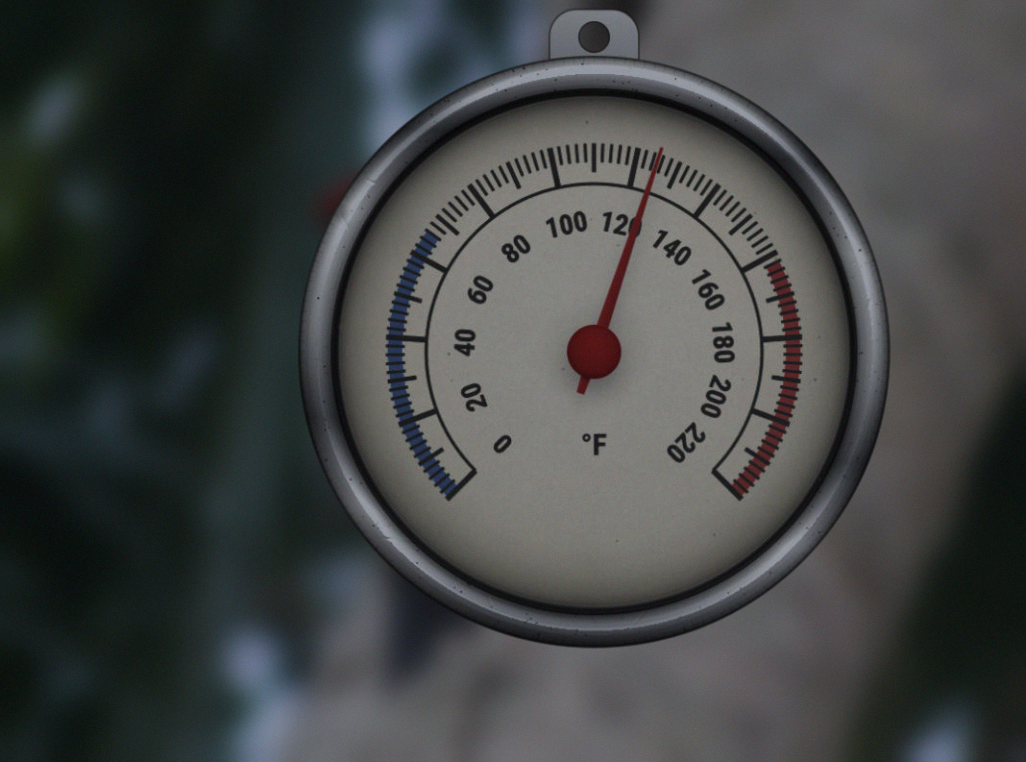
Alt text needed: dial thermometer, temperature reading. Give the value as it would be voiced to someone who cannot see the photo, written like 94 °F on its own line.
125 °F
